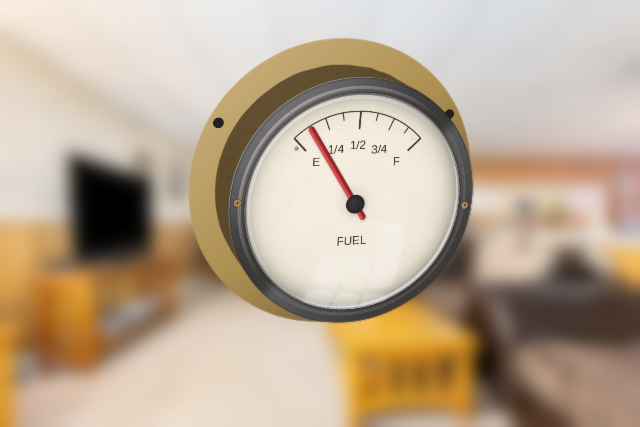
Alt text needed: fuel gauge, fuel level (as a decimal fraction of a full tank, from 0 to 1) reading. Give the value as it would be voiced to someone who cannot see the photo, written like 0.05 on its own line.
0.125
